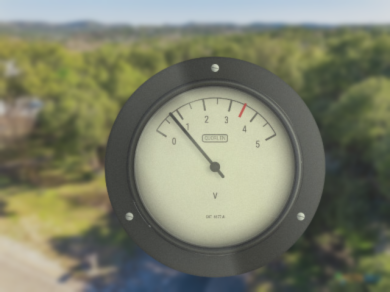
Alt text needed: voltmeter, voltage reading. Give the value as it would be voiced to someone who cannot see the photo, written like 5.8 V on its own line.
0.75 V
